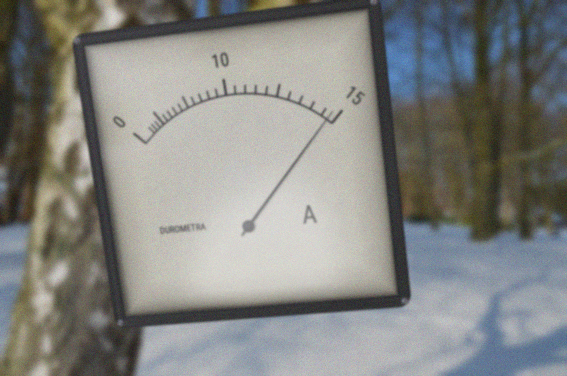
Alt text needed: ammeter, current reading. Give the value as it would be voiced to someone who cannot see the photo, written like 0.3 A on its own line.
14.75 A
